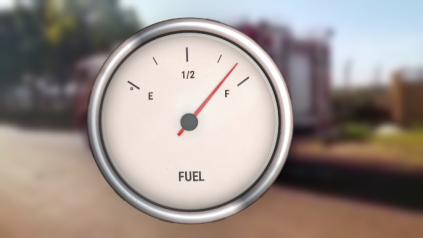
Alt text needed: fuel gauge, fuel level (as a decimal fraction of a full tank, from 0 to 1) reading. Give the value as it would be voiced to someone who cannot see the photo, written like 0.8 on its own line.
0.875
